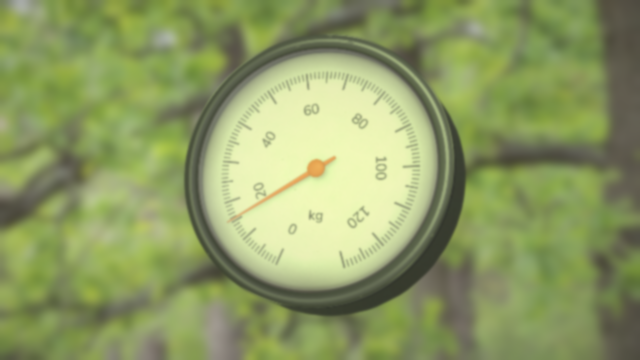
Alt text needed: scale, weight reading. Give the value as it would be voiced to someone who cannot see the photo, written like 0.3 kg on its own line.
15 kg
